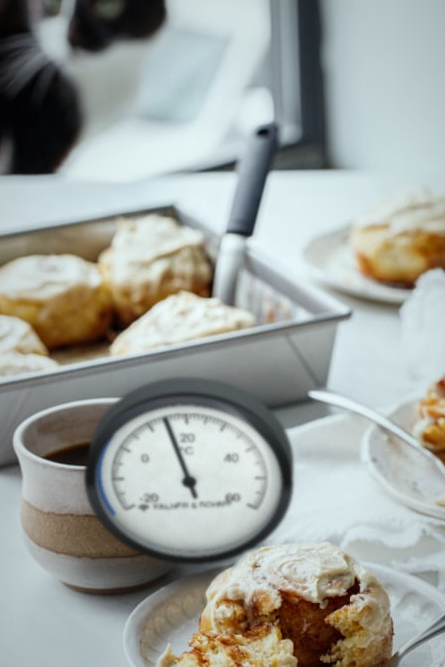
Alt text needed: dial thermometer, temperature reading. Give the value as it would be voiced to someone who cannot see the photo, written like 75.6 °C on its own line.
15 °C
